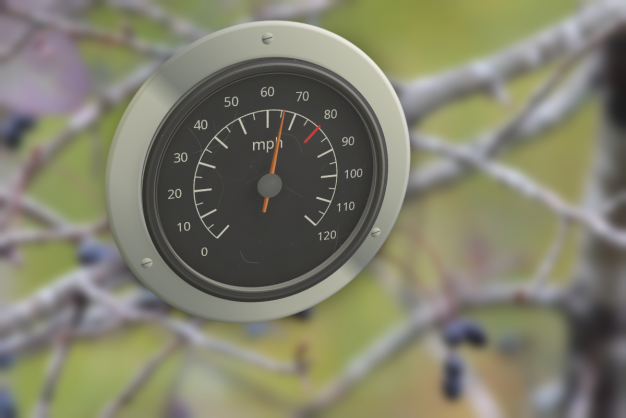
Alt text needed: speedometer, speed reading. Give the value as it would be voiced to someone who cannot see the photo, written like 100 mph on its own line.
65 mph
